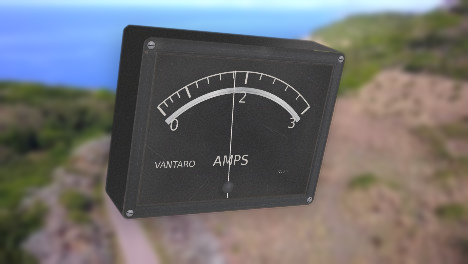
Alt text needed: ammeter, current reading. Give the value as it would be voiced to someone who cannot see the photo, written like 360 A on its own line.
1.8 A
